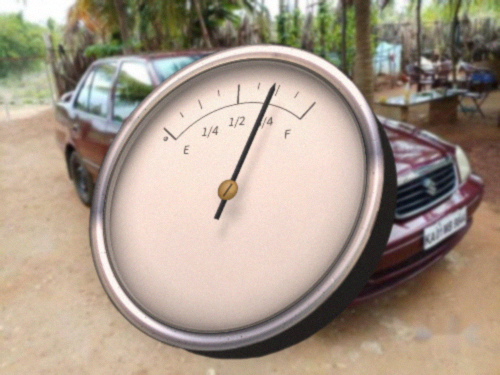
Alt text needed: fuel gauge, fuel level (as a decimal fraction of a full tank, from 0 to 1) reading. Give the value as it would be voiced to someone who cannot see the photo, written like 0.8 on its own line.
0.75
